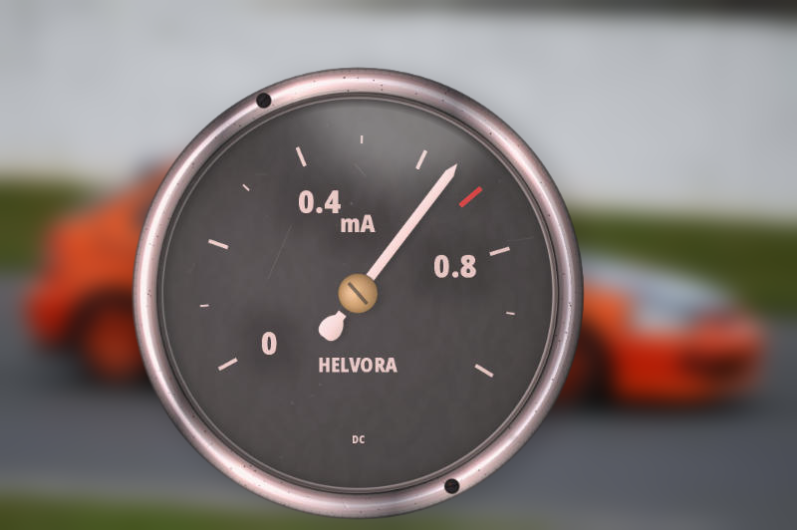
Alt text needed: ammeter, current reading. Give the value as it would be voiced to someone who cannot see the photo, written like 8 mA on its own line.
0.65 mA
